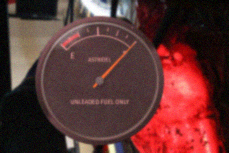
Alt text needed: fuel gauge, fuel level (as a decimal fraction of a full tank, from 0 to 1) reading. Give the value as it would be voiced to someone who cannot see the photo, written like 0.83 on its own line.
1
